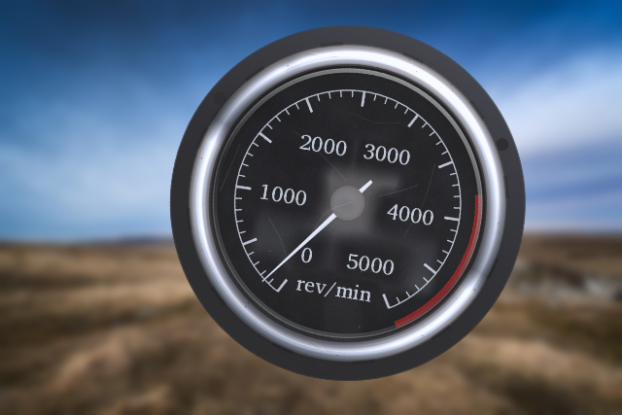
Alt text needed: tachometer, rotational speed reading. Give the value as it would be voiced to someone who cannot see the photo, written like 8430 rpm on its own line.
150 rpm
